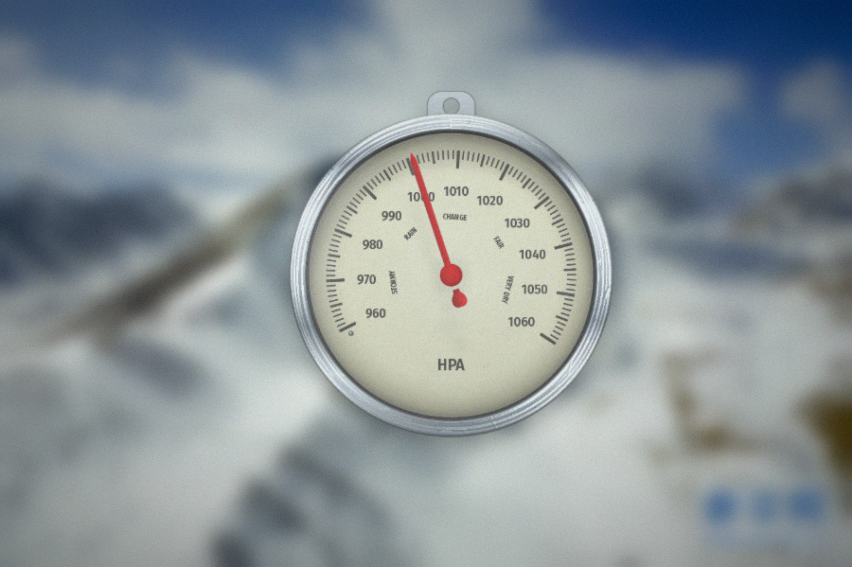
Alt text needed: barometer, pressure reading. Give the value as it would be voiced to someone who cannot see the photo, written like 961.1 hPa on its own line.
1001 hPa
